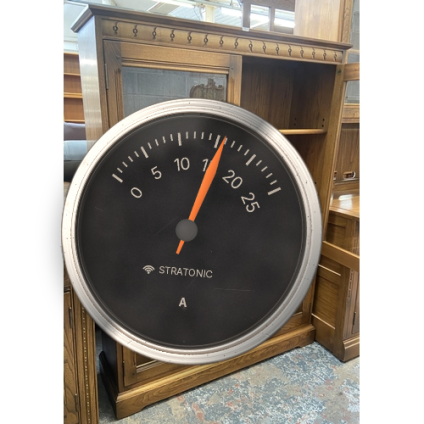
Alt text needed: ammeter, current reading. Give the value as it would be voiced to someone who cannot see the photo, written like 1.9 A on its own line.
16 A
